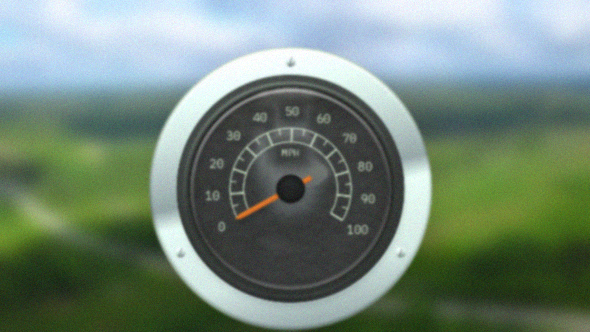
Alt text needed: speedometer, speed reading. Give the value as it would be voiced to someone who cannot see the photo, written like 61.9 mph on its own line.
0 mph
